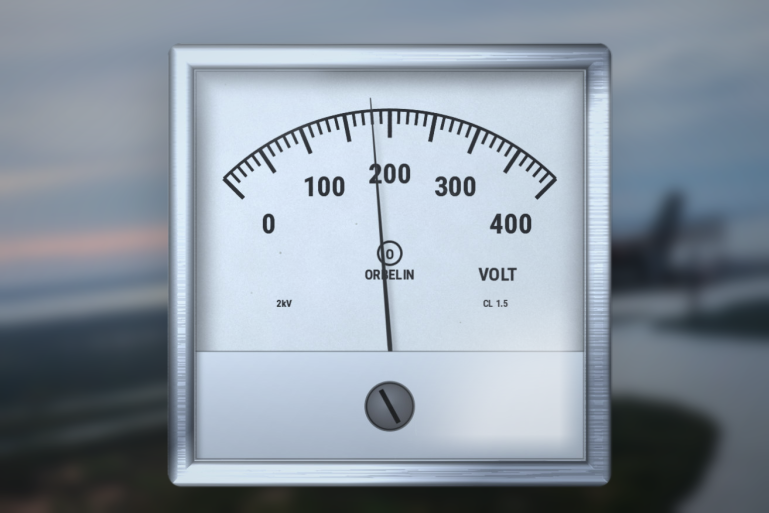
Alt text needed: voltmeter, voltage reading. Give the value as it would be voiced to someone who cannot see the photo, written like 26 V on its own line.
180 V
